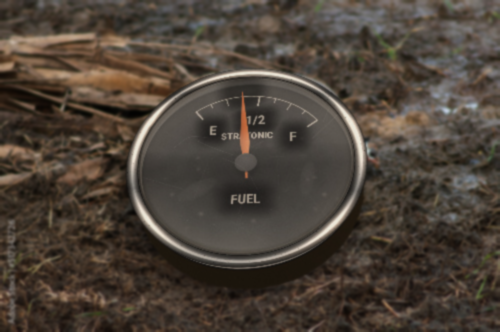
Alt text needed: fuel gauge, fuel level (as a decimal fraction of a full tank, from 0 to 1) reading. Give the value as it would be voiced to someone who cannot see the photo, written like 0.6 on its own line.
0.375
